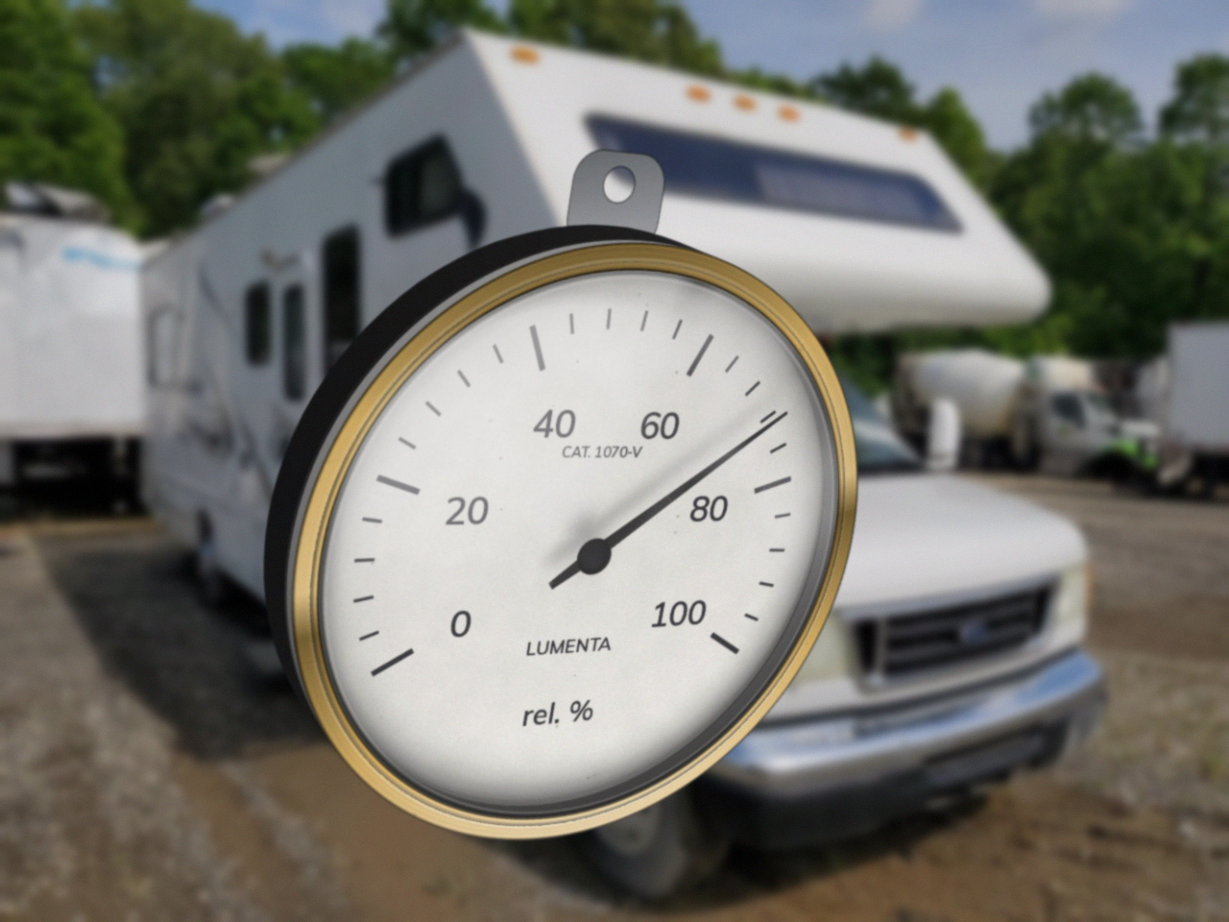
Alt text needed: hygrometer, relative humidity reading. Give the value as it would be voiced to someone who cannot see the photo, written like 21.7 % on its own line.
72 %
